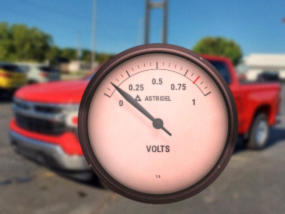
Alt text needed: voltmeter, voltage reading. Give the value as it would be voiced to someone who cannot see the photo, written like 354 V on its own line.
0.1 V
